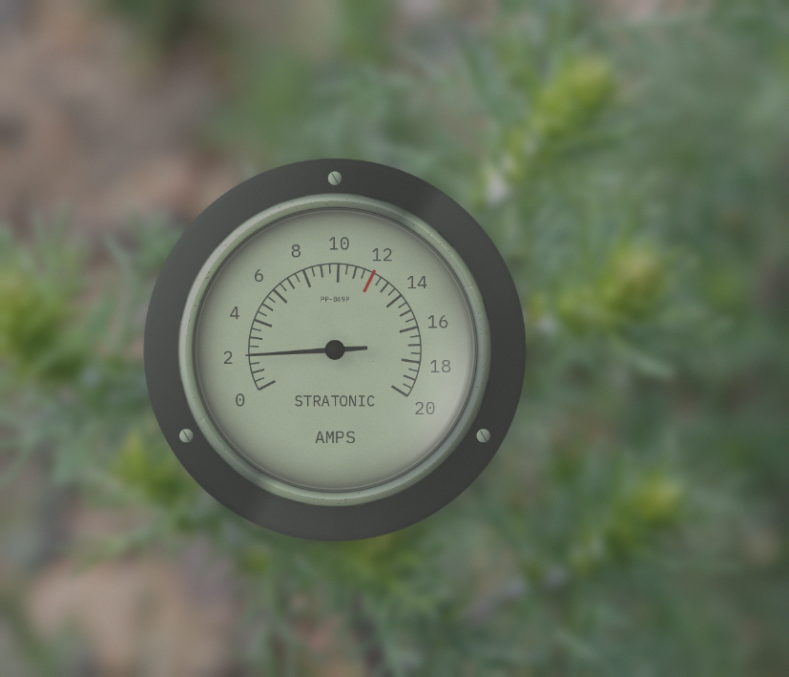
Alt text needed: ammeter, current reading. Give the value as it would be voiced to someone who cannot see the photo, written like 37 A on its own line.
2 A
